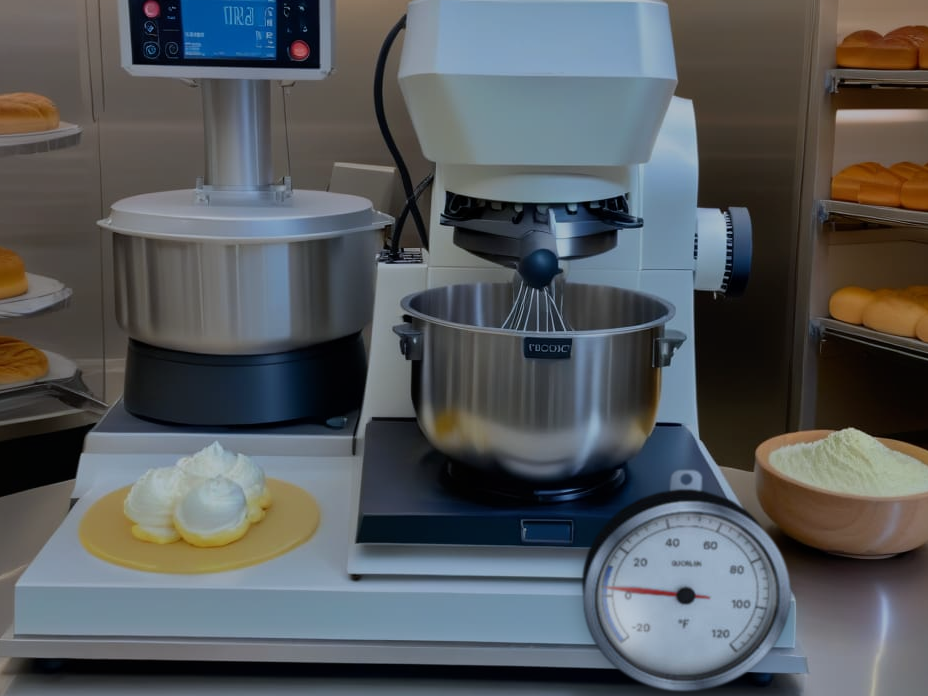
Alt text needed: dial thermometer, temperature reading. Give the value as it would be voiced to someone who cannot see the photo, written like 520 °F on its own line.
4 °F
